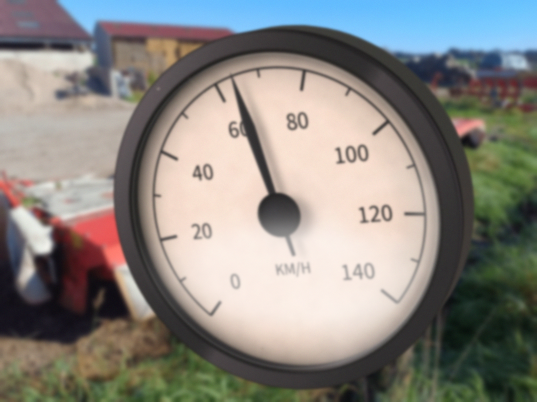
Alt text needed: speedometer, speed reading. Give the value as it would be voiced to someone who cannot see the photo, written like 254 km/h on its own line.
65 km/h
